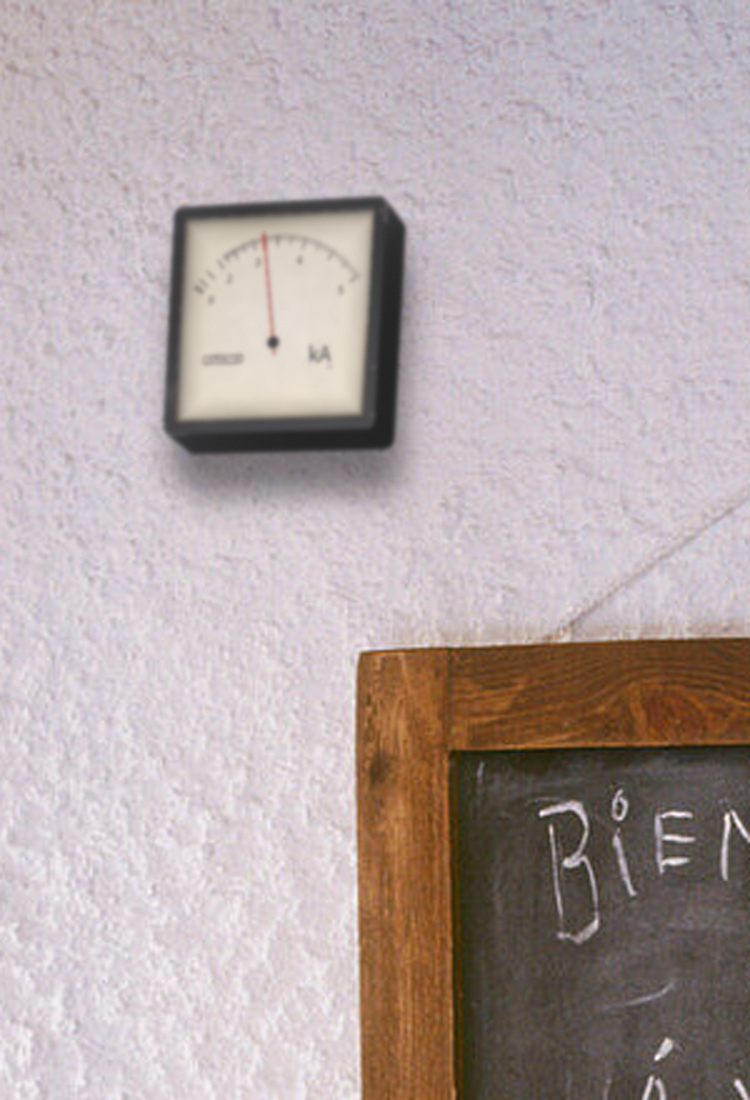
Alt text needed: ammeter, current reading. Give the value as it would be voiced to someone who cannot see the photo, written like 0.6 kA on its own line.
3.25 kA
